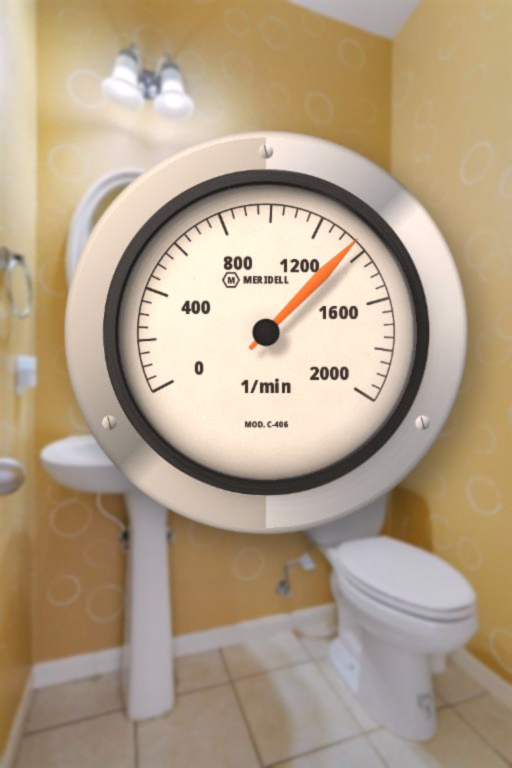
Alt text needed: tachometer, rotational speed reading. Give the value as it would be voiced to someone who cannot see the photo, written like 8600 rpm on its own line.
1350 rpm
